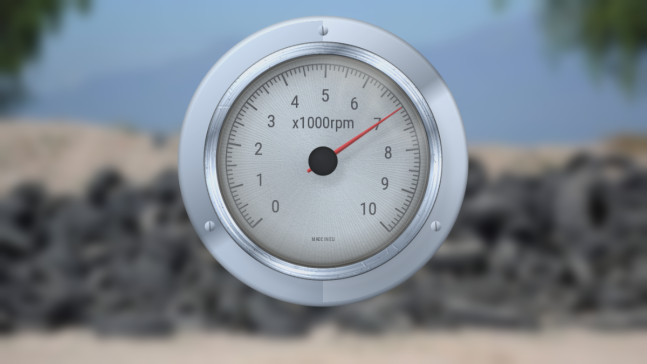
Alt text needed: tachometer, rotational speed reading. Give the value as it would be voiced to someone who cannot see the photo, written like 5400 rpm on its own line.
7000 rpm
